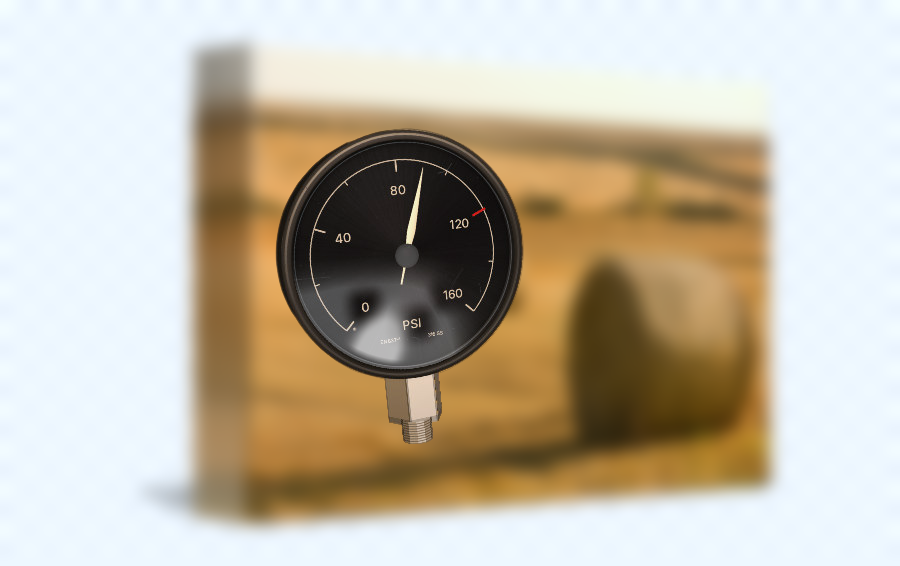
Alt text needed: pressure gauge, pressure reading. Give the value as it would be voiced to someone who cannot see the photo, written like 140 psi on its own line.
90 psi
